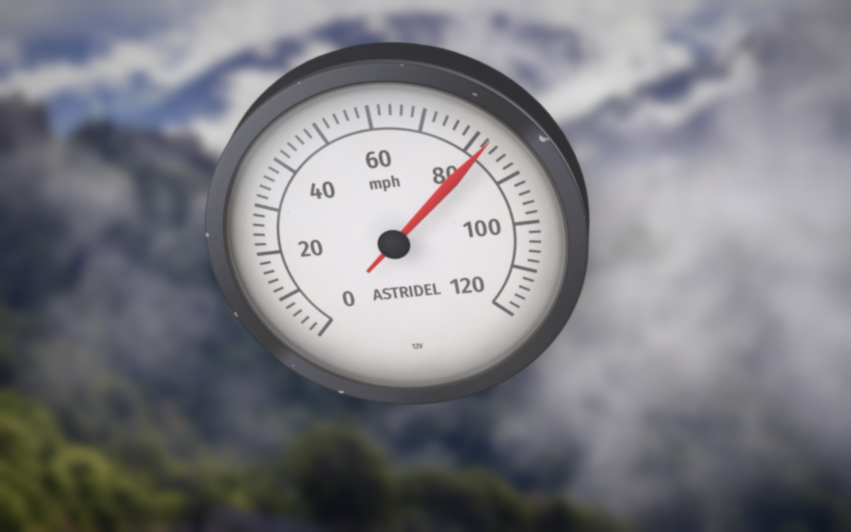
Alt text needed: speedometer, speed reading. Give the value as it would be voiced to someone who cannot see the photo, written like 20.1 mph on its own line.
82 mph
